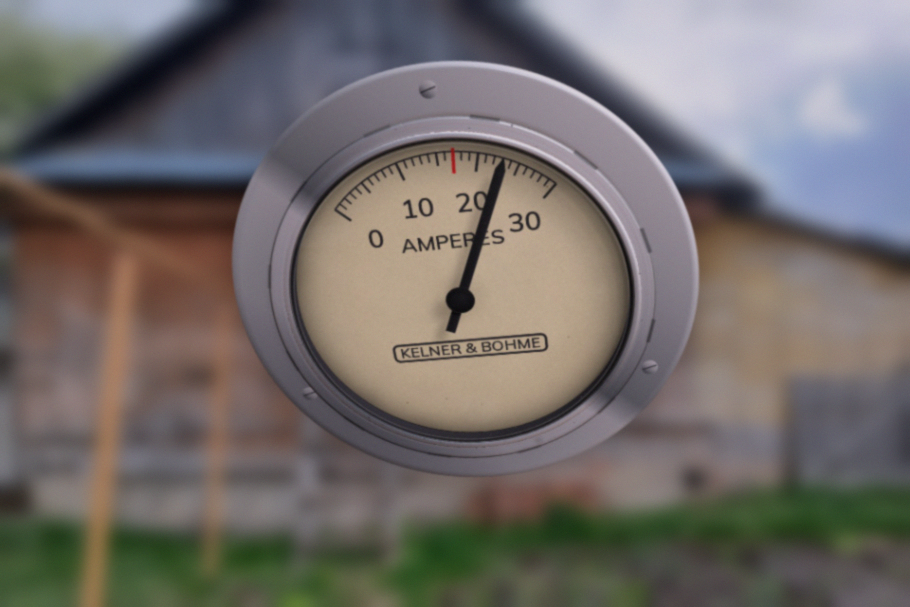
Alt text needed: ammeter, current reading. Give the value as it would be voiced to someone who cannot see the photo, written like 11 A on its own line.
23 A
